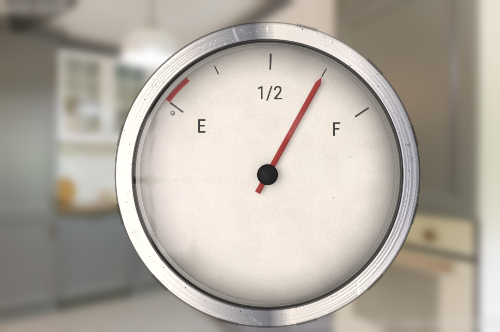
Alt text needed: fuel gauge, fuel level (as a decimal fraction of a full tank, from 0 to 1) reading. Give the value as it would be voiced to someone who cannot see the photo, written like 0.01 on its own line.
0.75
